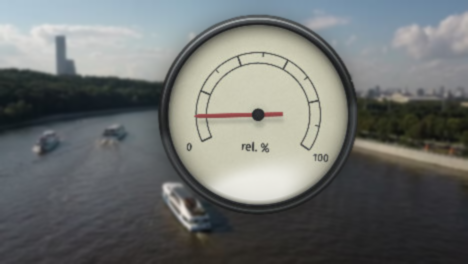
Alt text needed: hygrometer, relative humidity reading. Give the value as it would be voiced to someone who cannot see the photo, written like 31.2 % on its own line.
10 %
